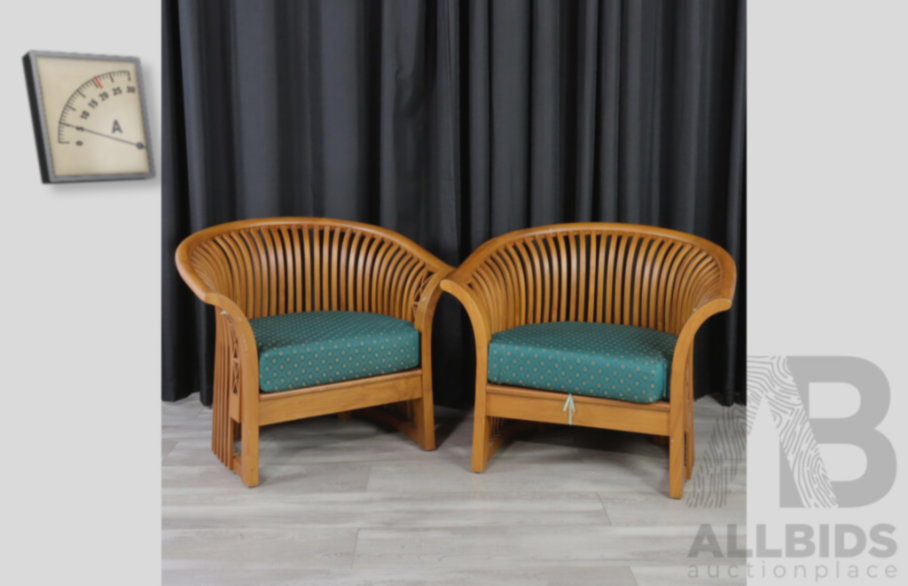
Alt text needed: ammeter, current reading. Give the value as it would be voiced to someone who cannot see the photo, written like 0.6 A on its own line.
5 A
